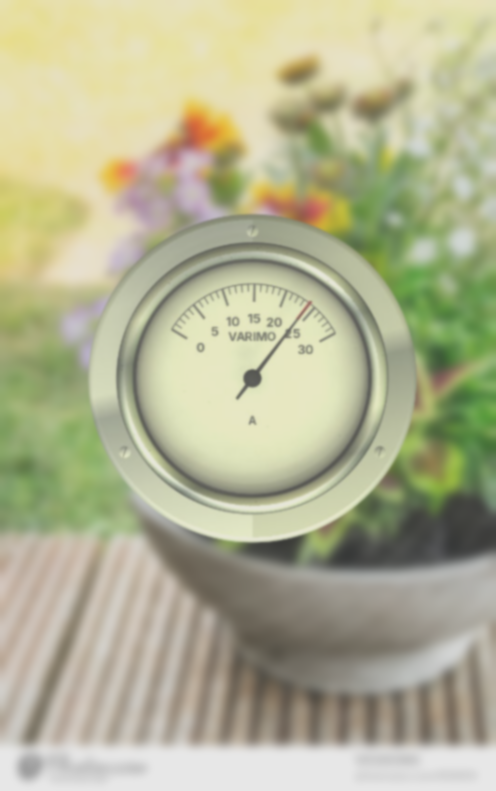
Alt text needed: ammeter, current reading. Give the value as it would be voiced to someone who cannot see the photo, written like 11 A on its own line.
24 A
